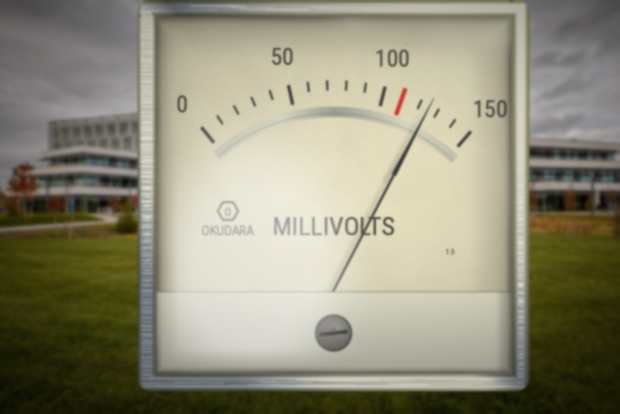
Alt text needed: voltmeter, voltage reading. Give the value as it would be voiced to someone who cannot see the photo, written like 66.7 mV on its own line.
125 mV
